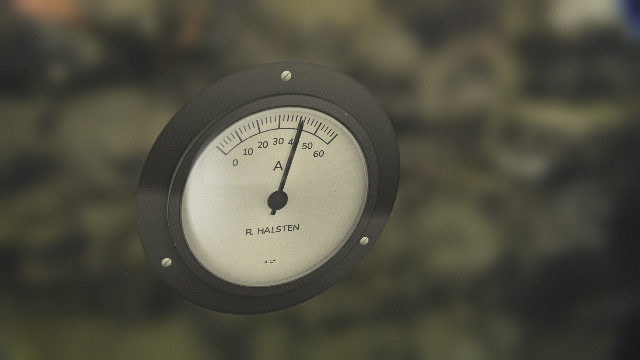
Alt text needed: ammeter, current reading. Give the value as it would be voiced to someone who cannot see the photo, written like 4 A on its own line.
40 A
